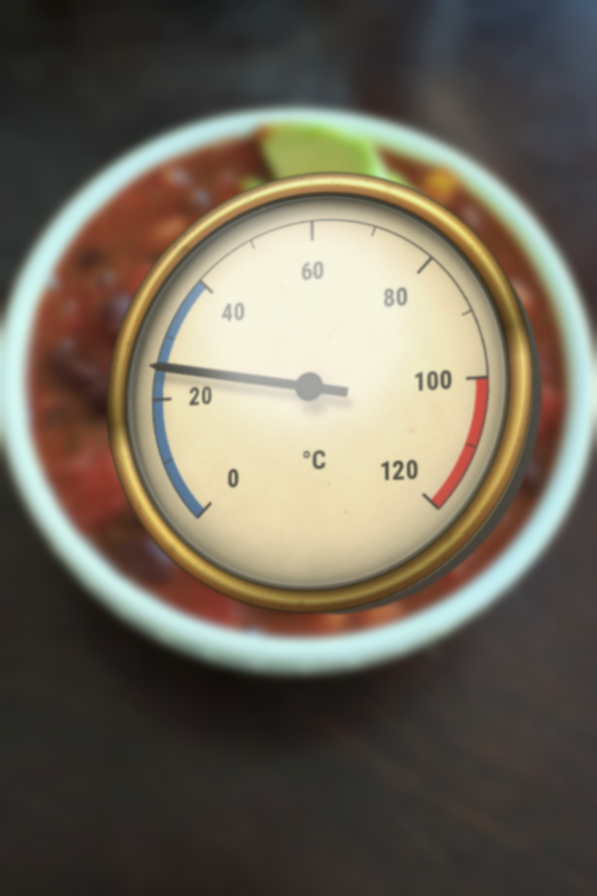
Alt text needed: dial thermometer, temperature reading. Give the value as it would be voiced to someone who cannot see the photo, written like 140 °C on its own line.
25 °C
